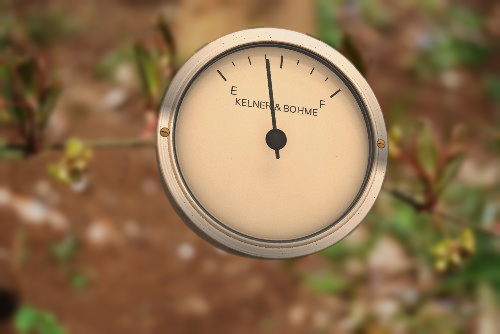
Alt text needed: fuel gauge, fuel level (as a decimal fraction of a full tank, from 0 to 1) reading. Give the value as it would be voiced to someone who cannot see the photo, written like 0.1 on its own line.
0.375
